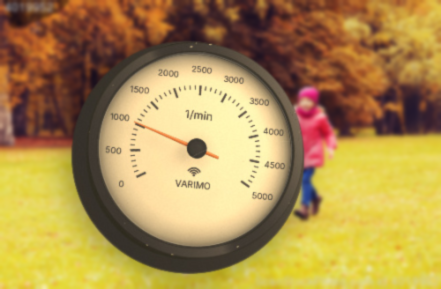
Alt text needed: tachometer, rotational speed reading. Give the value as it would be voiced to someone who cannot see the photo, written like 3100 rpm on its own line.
1000 rpm
